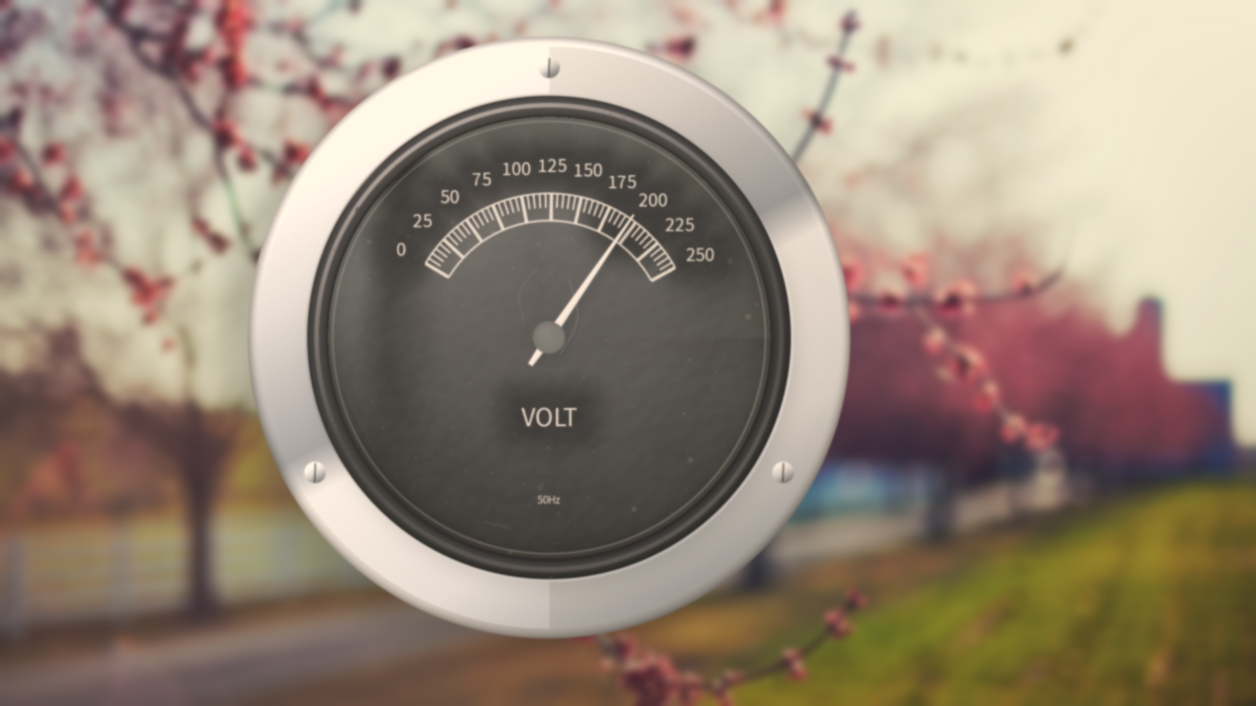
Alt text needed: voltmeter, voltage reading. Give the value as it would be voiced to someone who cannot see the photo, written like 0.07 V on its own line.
195 V
